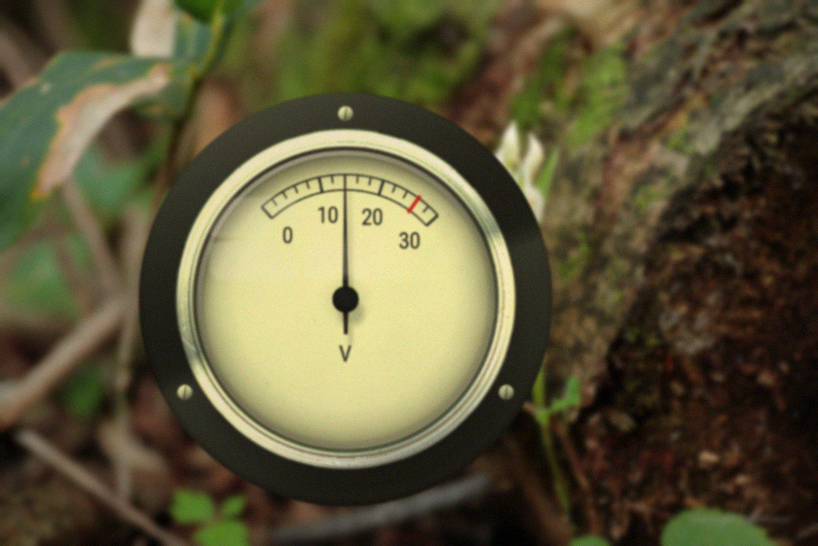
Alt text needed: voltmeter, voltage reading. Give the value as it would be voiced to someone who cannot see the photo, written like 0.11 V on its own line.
14 V
